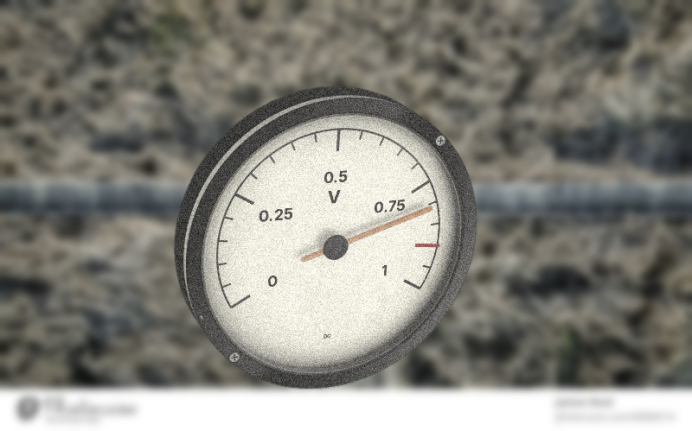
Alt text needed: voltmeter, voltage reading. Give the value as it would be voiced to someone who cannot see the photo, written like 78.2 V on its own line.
0.8 V
